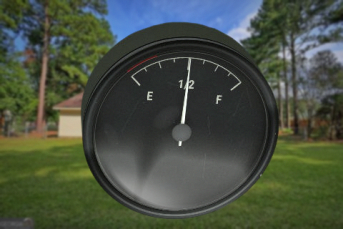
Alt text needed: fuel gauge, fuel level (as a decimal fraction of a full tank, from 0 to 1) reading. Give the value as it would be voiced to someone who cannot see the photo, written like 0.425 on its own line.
0.5
